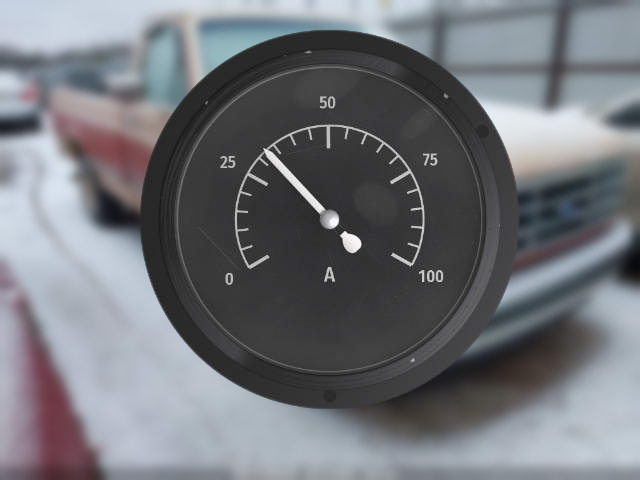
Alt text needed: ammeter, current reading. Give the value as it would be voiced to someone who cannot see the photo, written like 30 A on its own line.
32.5 A
